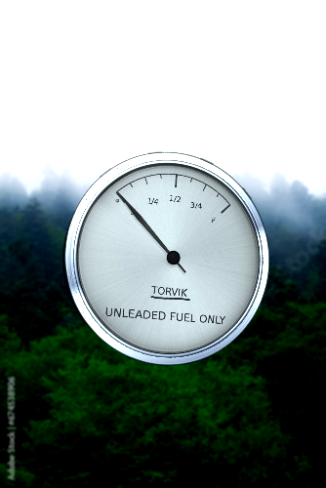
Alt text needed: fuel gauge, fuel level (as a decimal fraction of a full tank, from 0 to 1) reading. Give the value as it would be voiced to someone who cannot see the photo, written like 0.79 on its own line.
0
